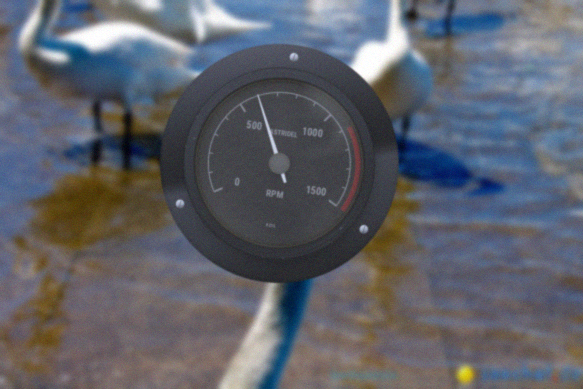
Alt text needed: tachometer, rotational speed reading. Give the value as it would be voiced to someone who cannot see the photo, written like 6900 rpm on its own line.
600 rpm
